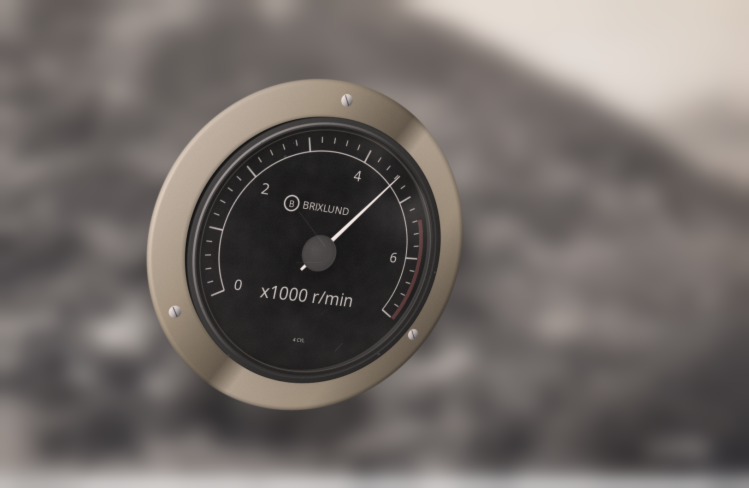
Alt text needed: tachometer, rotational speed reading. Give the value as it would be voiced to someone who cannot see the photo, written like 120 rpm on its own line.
4600 rpm
